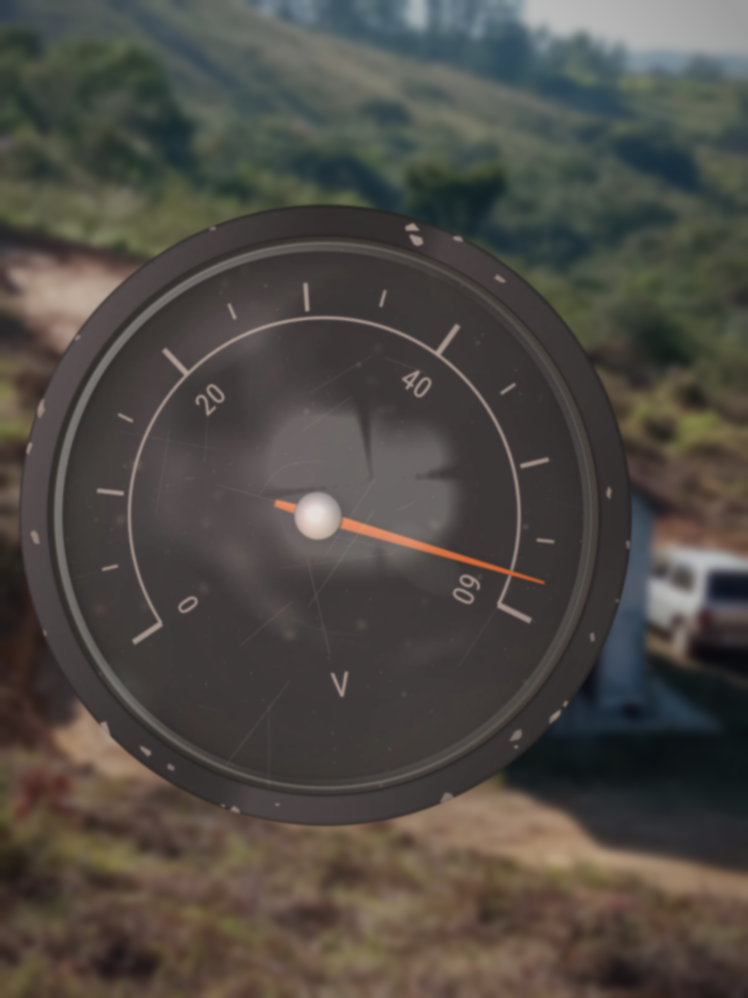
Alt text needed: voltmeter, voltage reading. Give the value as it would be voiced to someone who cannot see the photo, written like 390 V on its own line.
57.5 V
